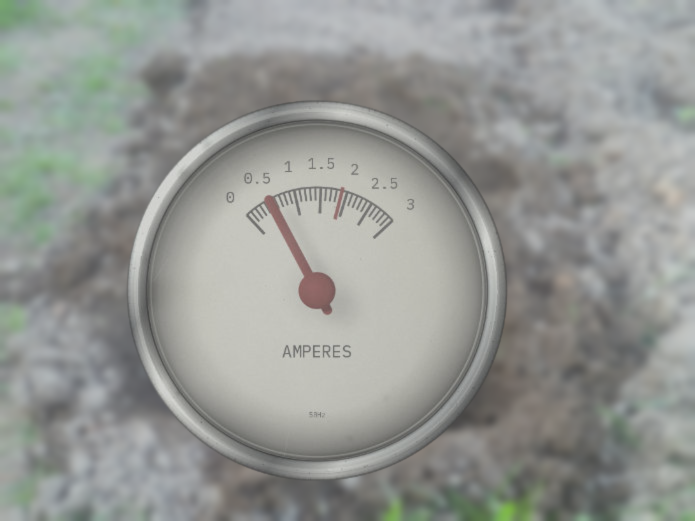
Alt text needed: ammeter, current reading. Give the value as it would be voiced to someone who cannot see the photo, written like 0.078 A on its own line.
0.5 A
